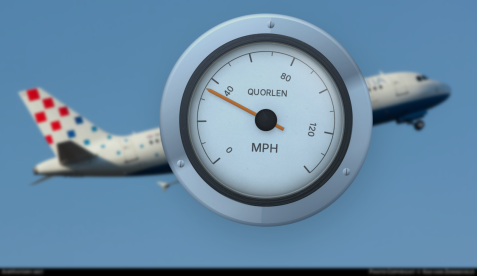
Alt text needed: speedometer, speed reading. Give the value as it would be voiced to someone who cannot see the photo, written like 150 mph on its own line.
35 mph
